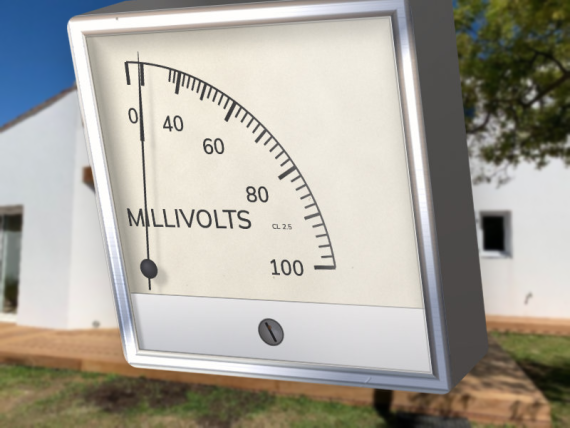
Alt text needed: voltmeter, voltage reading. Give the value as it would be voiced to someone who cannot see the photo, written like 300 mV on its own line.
20 mV
